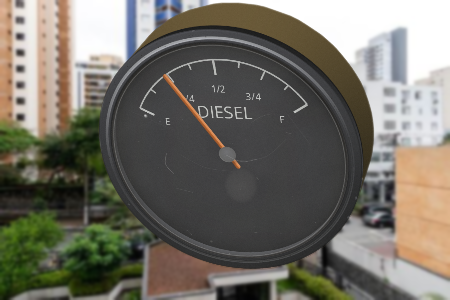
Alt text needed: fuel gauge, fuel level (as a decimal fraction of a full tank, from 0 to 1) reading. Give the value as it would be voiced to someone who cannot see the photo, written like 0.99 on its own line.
0.25
